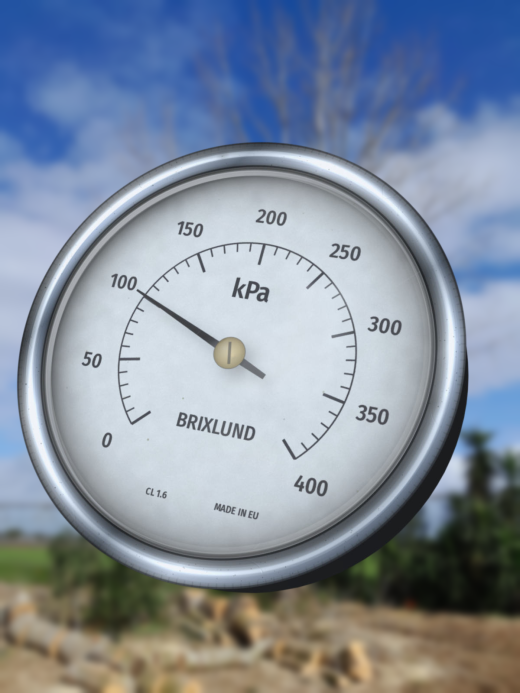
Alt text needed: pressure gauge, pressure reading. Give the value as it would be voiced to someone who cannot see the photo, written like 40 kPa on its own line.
100 kPa
